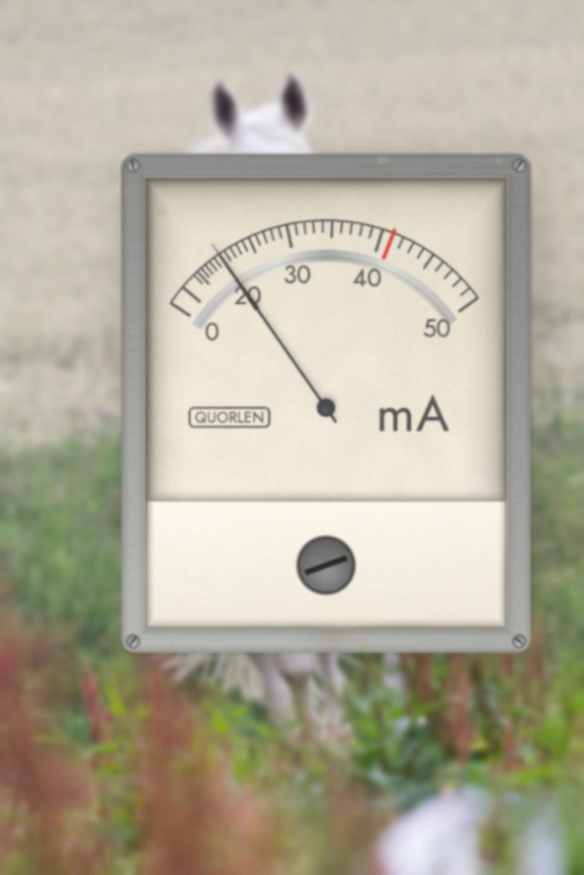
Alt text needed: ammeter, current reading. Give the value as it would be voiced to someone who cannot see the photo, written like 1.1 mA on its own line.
20 mA
